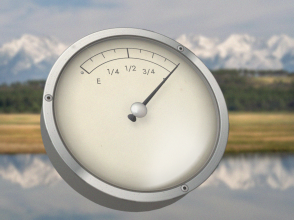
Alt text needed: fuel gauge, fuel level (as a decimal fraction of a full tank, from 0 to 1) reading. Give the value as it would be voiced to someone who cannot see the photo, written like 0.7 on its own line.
1
